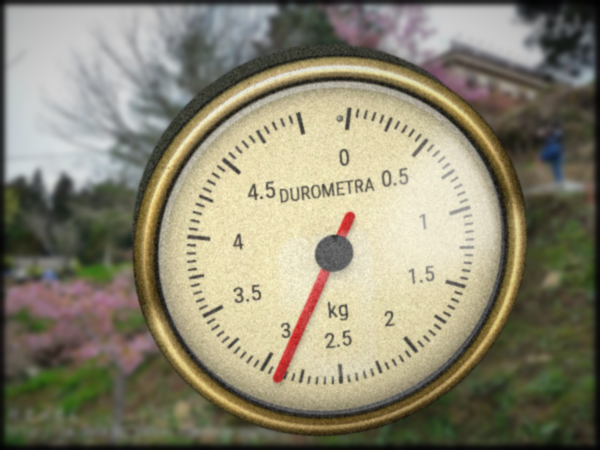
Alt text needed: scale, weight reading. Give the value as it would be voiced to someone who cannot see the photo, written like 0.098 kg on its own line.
2.9 kg
